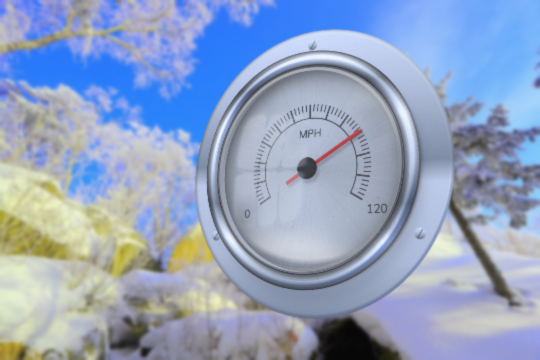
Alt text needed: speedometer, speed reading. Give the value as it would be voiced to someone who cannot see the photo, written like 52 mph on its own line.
90 mph
